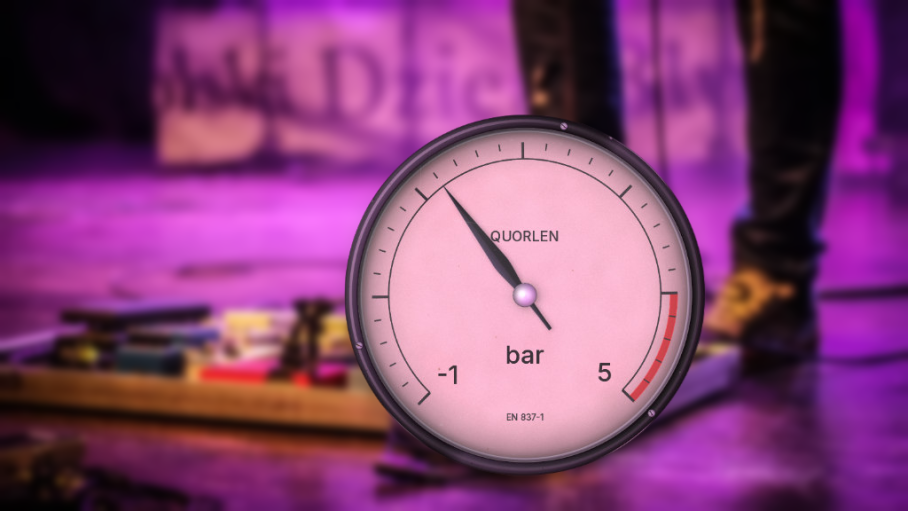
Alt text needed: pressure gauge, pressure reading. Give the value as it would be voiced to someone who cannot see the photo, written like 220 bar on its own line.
1.2 bar
